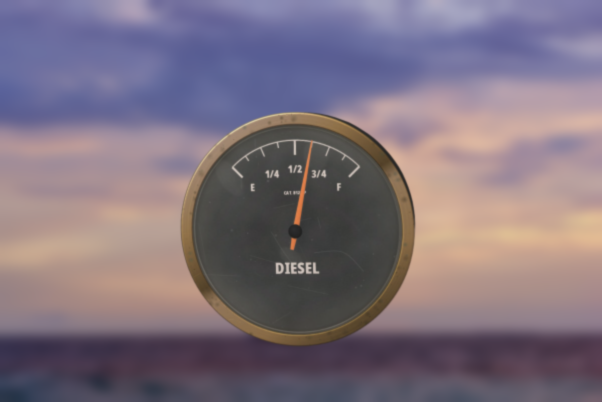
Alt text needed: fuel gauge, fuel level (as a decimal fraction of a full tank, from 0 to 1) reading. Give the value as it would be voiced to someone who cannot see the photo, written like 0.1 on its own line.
0.625
